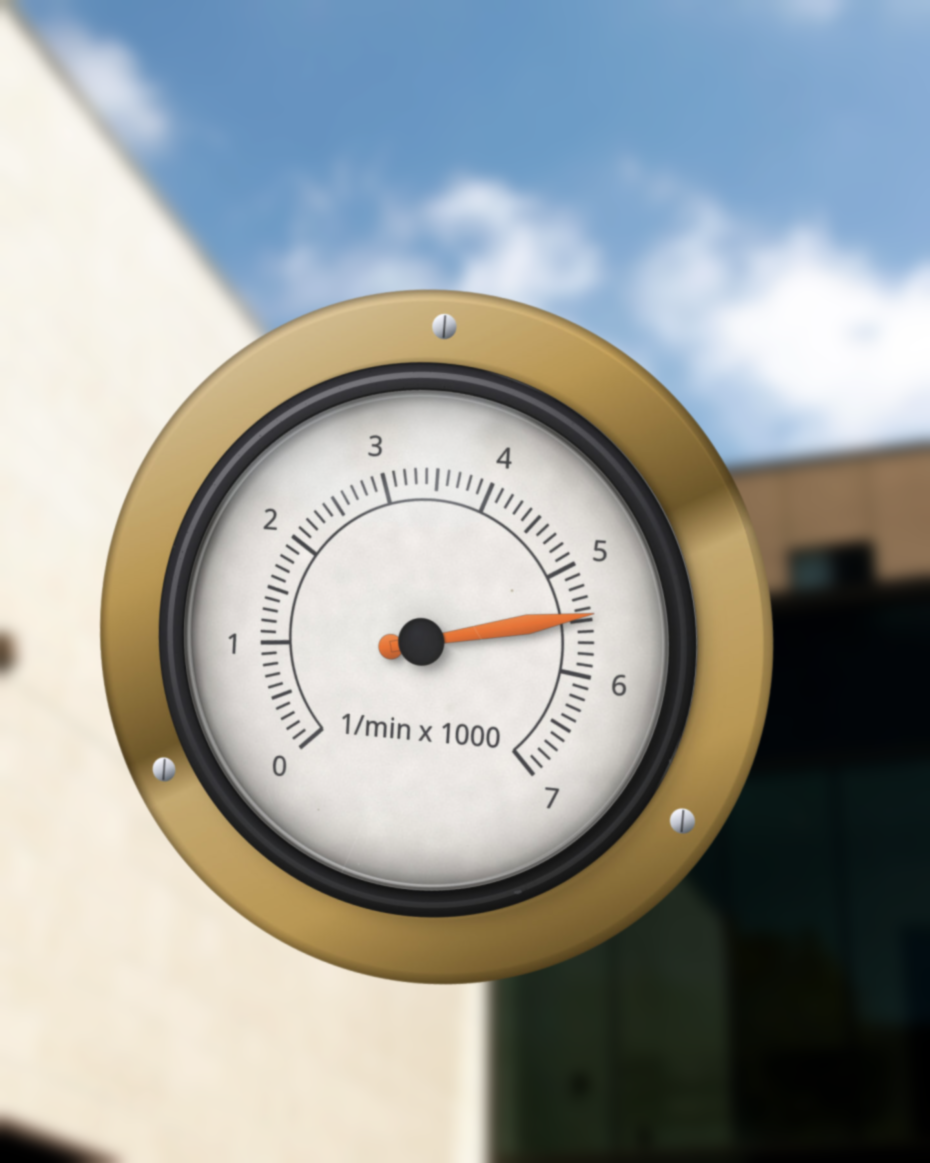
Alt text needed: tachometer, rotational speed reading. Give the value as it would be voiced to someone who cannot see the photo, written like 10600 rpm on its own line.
5450 rpm
